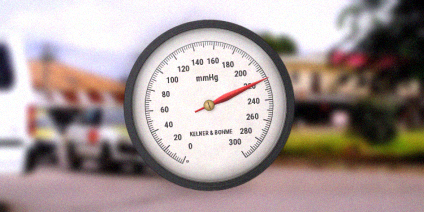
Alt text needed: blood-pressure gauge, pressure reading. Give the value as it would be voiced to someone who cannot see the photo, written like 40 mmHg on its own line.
220 mmHg
